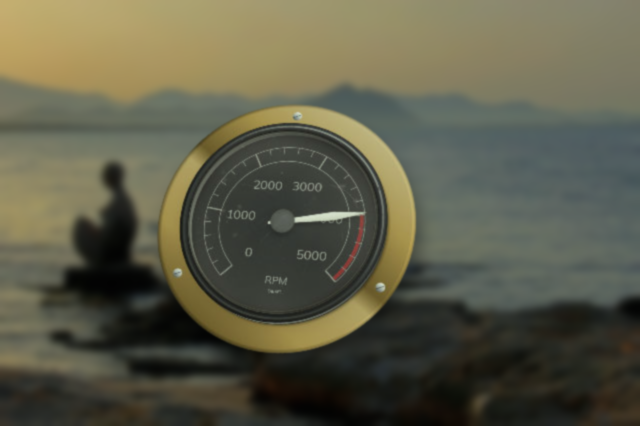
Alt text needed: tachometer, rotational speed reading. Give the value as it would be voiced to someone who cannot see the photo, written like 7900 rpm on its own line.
4000 rpm
